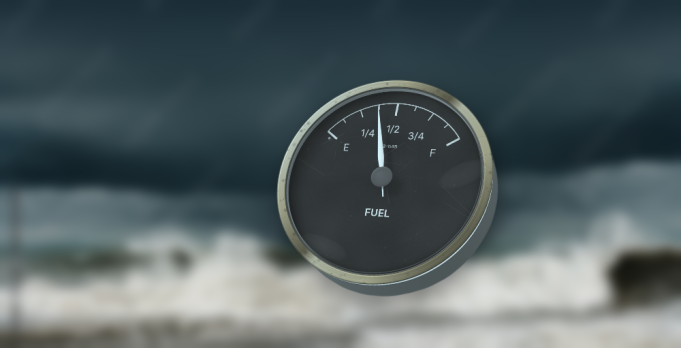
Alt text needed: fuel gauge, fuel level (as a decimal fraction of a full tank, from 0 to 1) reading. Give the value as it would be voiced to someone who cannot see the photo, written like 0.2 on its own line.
0.375
